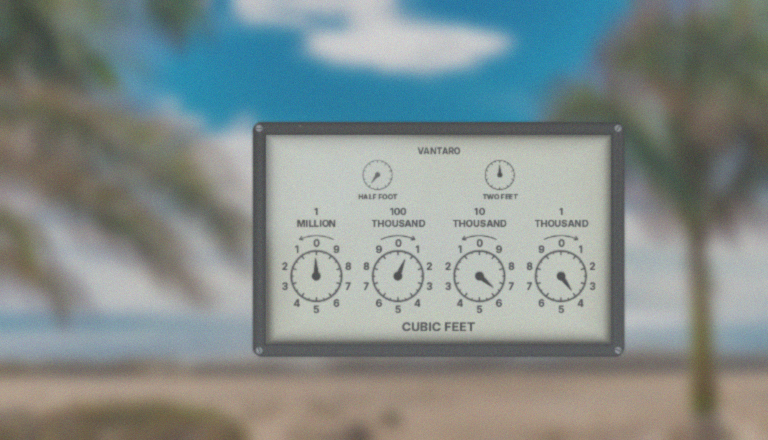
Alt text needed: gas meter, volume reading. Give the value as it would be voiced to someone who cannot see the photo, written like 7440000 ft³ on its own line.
6400 ft³
